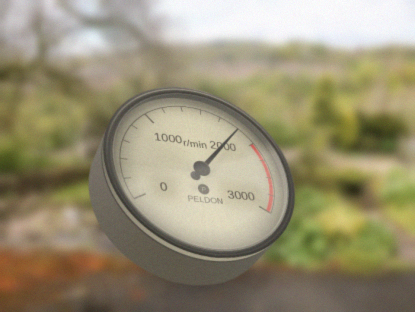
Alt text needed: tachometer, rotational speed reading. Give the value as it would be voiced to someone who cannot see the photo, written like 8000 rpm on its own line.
2000 rpm
